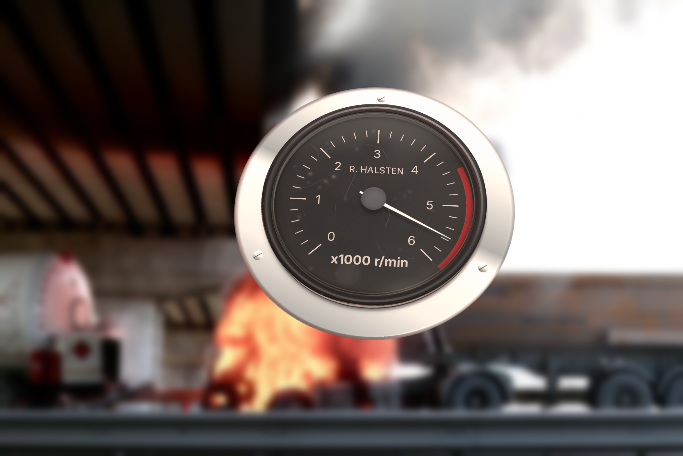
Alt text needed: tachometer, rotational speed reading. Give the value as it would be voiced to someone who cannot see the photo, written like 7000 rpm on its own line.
5600 rpm
